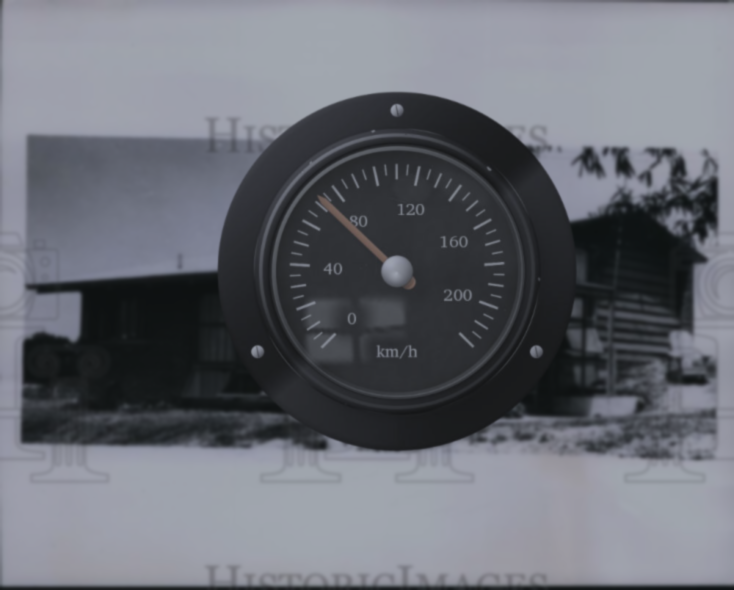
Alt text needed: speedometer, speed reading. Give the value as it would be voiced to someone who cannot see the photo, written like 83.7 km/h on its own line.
72.5 km/h
